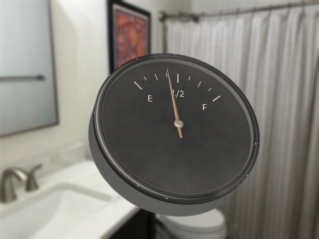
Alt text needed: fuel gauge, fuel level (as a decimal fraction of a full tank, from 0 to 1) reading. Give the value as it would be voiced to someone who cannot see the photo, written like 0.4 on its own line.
0.375
